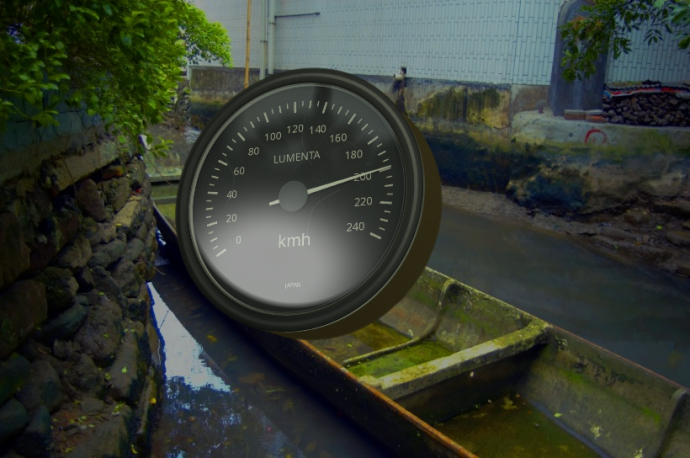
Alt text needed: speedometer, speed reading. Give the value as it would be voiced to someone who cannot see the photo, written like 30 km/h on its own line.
200 km/h
